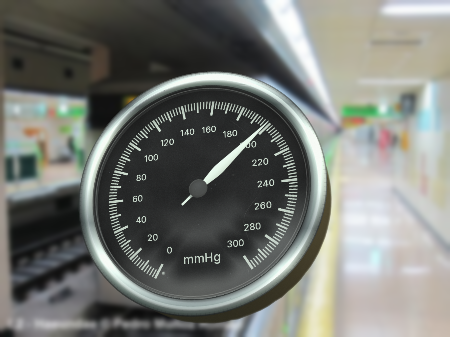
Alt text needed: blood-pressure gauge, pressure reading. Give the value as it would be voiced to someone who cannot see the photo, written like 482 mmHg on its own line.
200 mmHg
